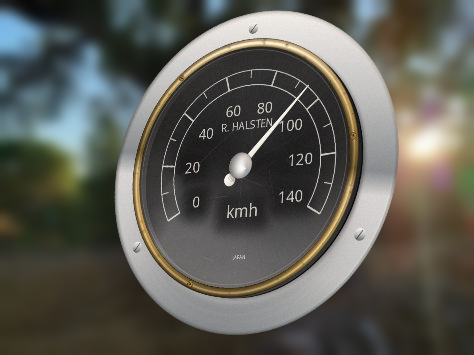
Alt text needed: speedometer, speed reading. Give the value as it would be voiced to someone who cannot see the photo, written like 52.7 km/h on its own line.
95 km/h
